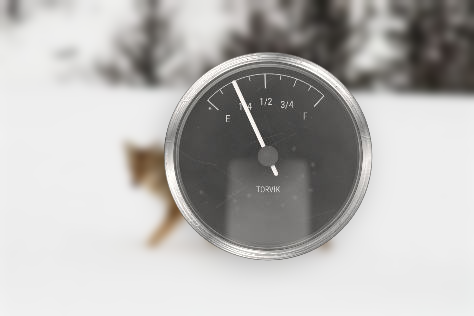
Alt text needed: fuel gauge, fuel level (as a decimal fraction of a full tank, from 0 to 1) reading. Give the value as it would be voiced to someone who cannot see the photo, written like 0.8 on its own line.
0.25
